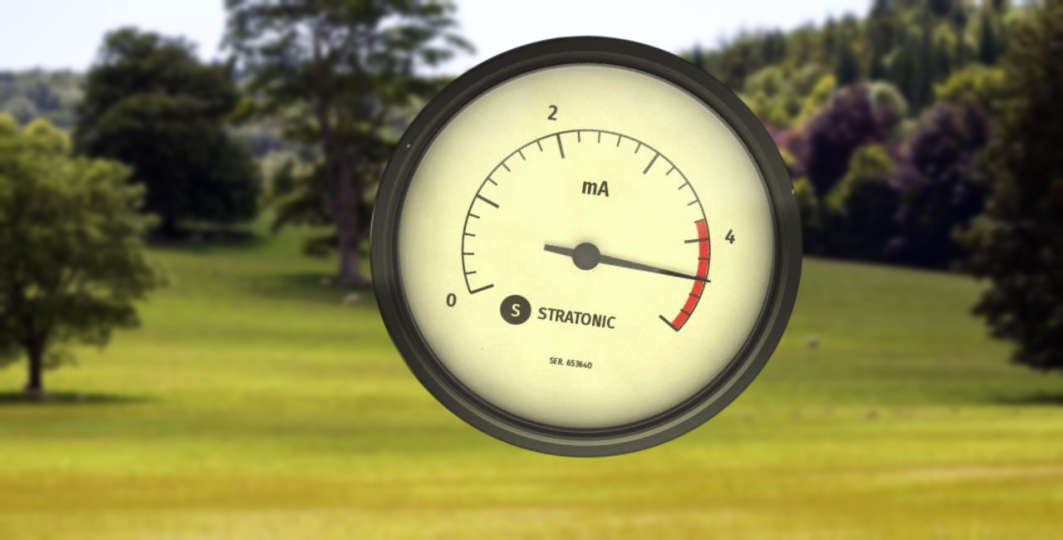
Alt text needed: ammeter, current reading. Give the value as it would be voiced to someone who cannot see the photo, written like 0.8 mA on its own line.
4.4 mA
